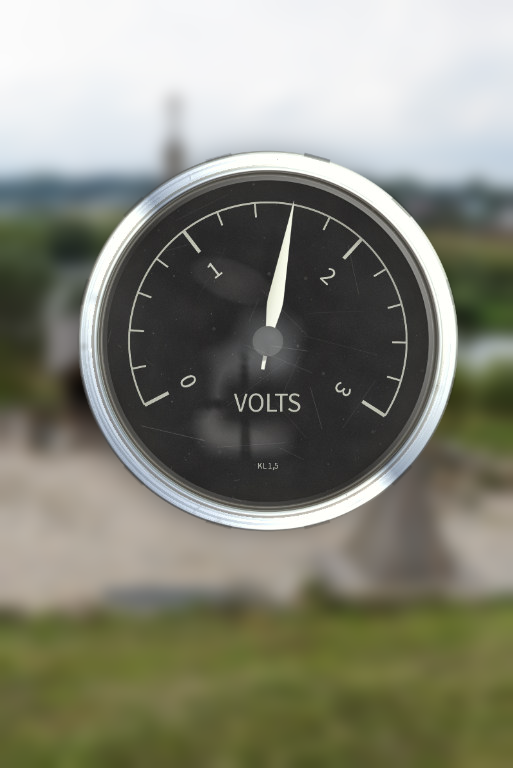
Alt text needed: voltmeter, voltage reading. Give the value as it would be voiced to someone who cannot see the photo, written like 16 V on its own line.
1.6 V
